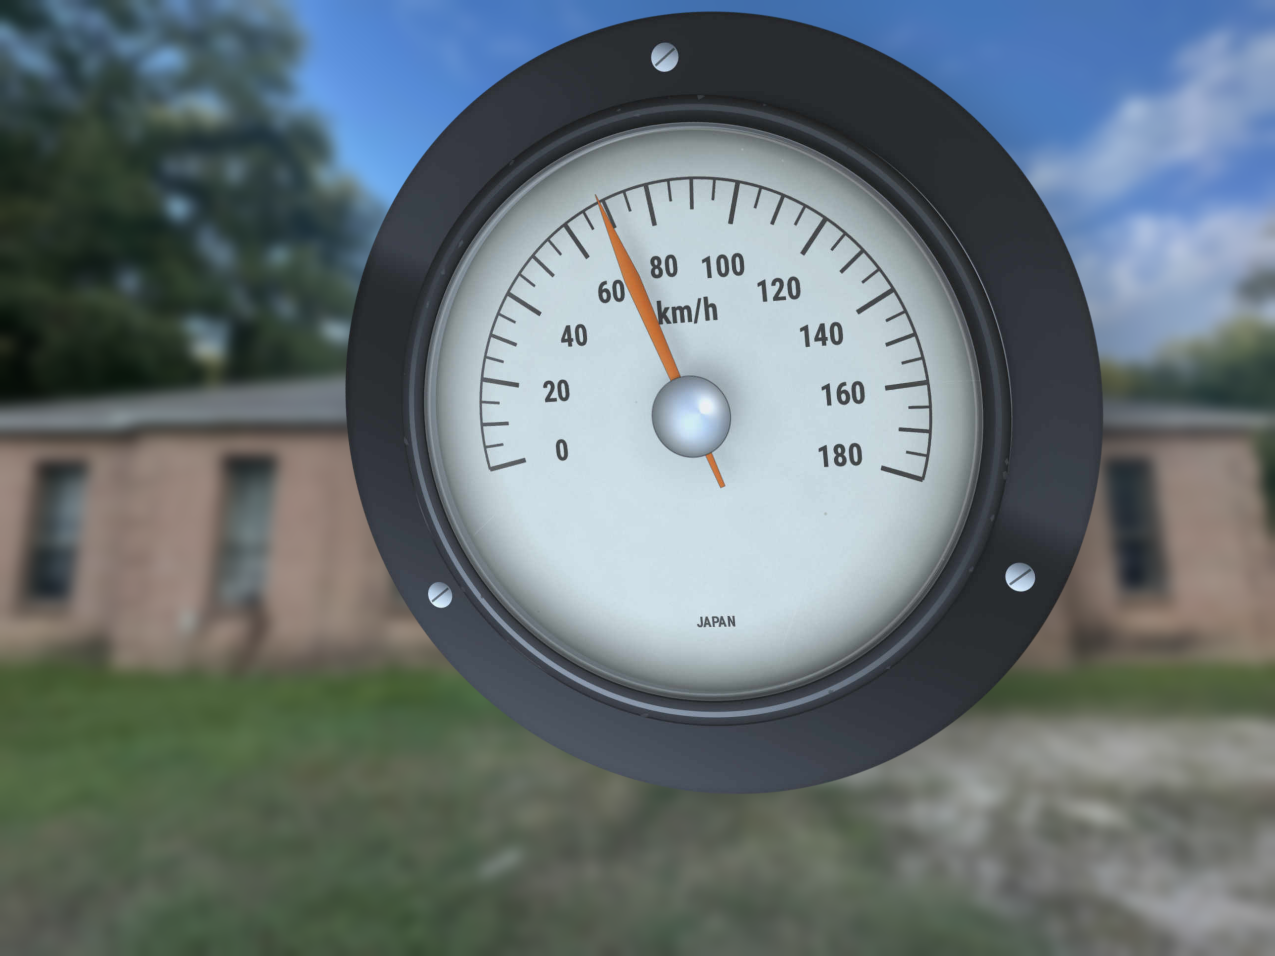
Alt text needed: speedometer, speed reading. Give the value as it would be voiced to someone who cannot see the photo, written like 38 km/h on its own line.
70 km/h
